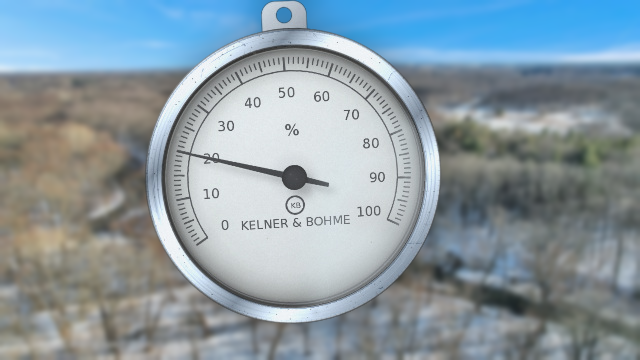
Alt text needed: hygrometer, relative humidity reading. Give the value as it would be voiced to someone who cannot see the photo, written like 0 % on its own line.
20 %
